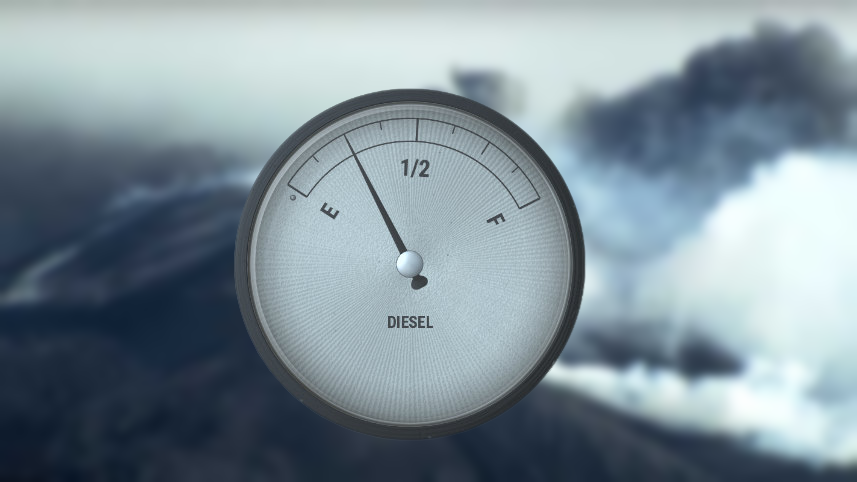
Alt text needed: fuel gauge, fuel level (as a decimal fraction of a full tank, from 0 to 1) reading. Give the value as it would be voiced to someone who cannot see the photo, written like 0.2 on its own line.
0.25
